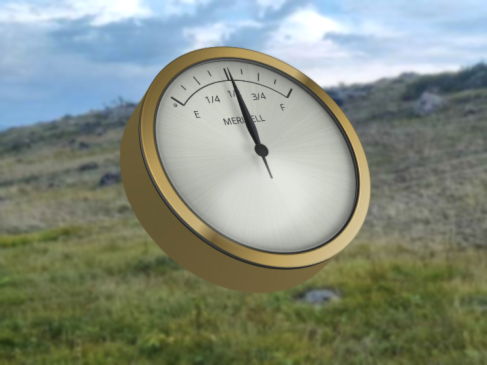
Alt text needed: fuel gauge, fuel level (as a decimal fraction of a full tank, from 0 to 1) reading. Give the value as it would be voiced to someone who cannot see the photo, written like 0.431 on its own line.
0.5
